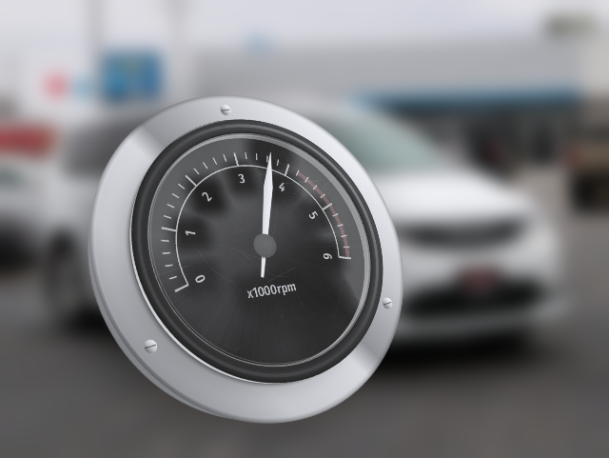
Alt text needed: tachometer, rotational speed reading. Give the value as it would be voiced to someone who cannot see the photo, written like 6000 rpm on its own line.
3600 rpm
